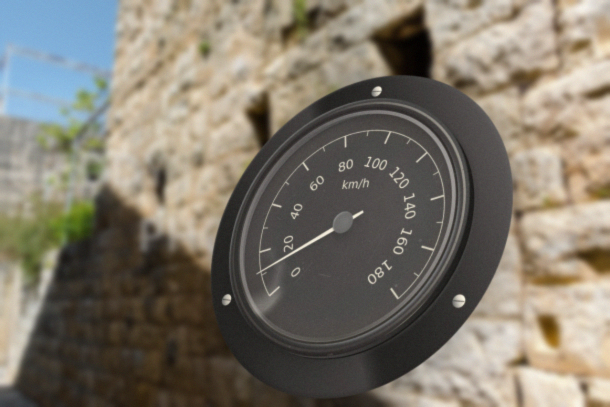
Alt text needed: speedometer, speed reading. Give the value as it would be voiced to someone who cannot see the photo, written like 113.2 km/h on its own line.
10 km/h
